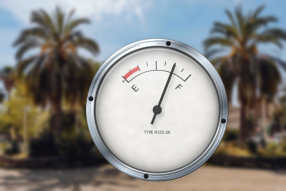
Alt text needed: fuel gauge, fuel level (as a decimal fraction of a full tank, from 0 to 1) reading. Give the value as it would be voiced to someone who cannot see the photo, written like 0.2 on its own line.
0.75
